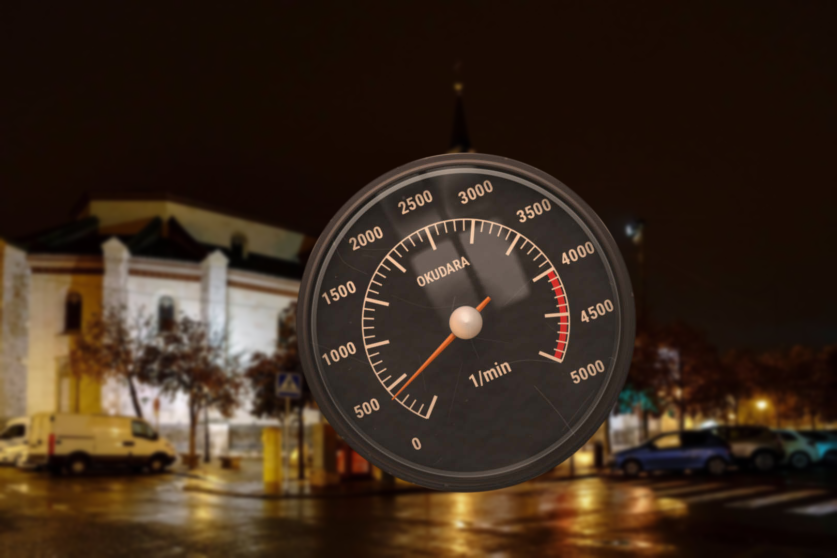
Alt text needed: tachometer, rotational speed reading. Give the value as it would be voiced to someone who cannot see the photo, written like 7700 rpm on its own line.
400 rpm
